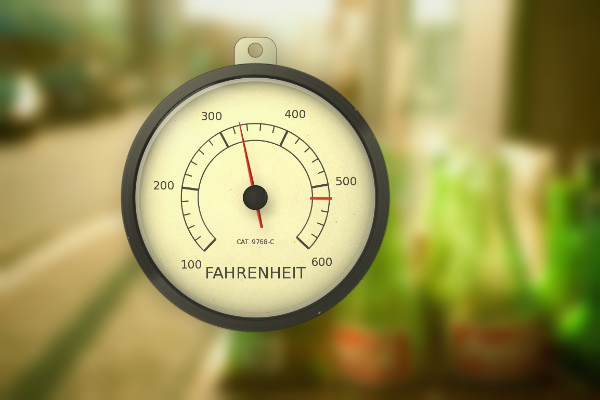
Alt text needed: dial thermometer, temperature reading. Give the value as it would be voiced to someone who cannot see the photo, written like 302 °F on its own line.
330 °F
